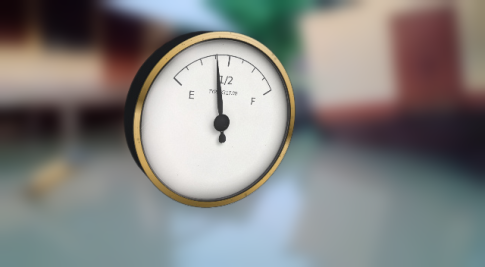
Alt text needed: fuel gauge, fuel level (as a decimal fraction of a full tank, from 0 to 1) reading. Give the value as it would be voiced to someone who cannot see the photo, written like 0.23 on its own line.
0.375
